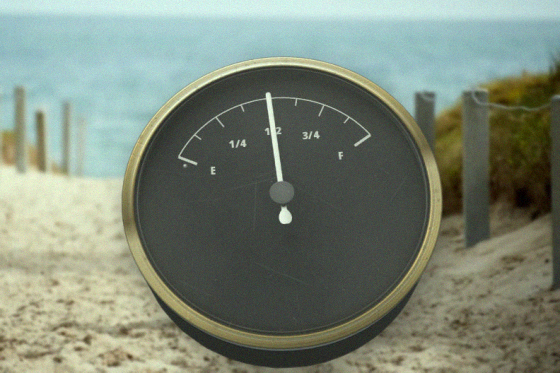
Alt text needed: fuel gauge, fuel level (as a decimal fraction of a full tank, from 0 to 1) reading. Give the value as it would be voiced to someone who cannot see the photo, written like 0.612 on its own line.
0.5
